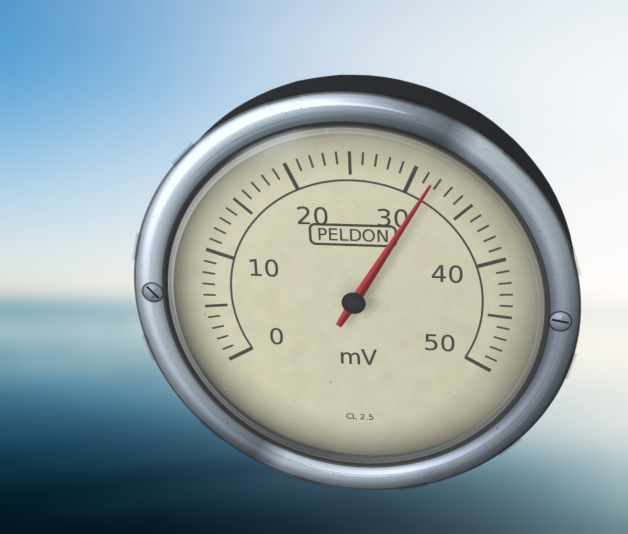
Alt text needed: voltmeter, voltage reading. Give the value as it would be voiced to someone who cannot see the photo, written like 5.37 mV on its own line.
31.5 mV
